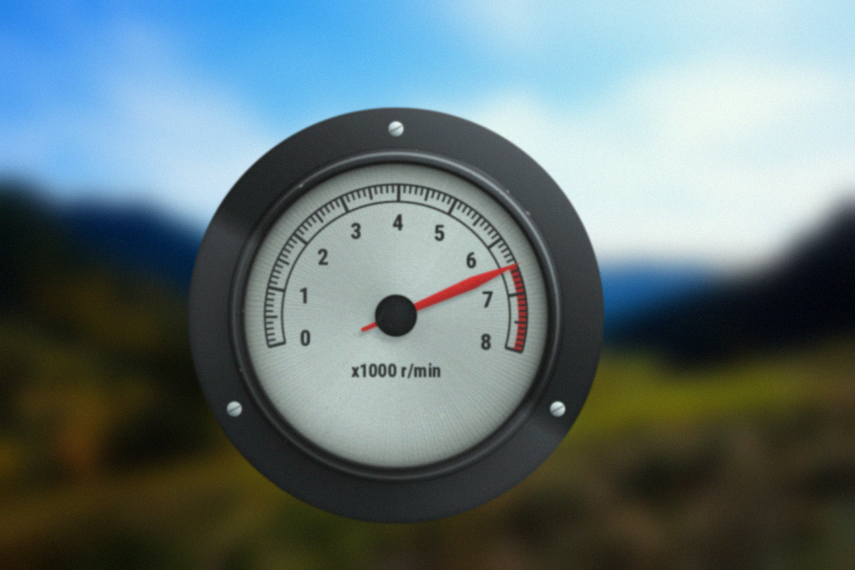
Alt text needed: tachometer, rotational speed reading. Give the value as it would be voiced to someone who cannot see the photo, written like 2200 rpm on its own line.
6500 rpm
